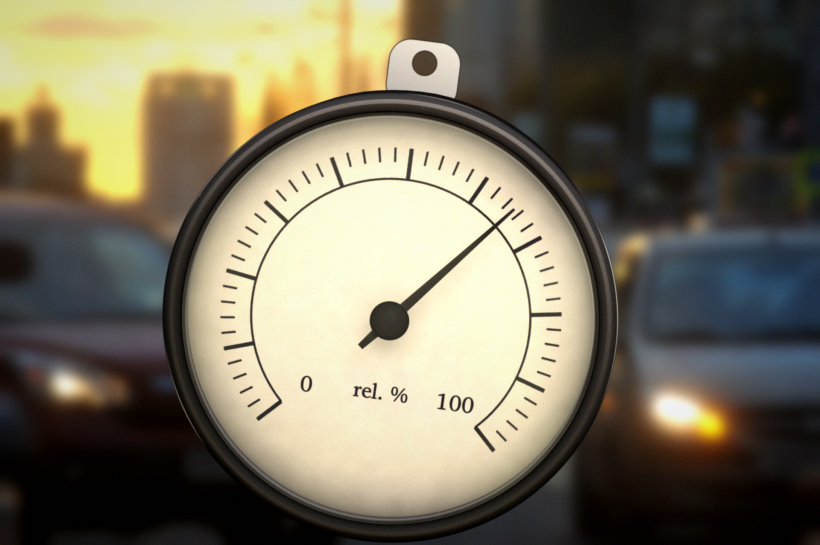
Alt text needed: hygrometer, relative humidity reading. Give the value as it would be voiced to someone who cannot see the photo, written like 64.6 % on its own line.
65 %
